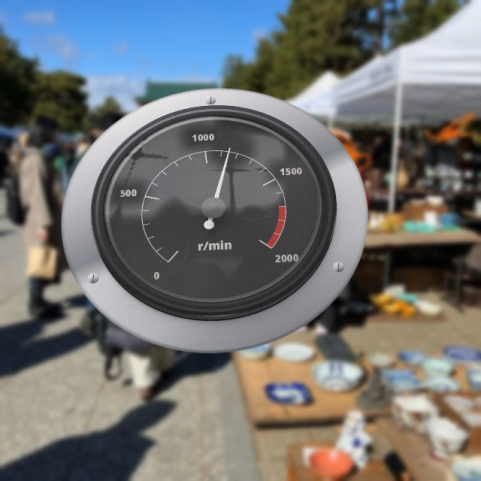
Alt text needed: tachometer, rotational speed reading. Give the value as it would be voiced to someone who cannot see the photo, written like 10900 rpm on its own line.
1150 rpm
